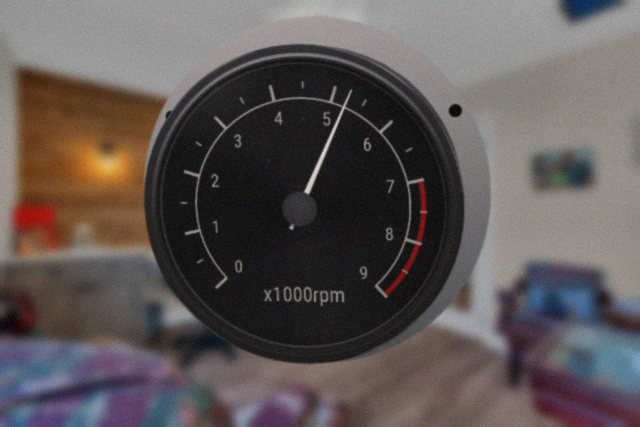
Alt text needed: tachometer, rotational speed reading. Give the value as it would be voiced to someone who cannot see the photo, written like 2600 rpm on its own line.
5250 rpm
